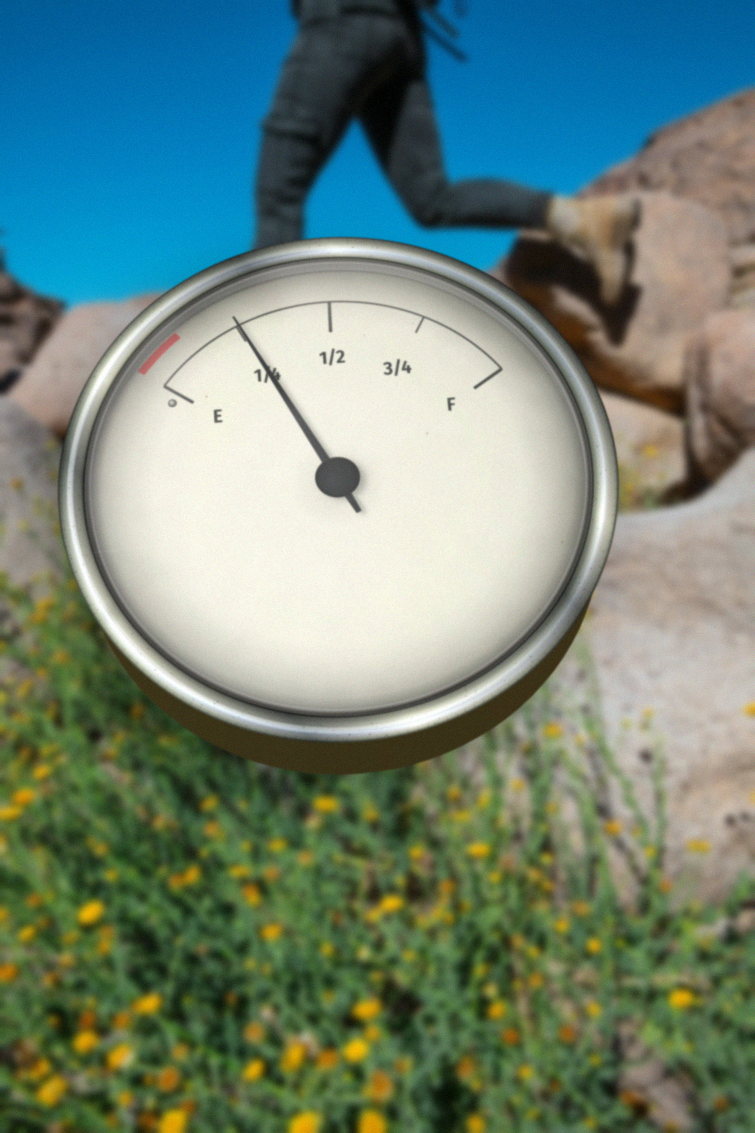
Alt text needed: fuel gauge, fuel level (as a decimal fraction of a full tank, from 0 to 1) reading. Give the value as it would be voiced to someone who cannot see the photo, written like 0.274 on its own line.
0.25
